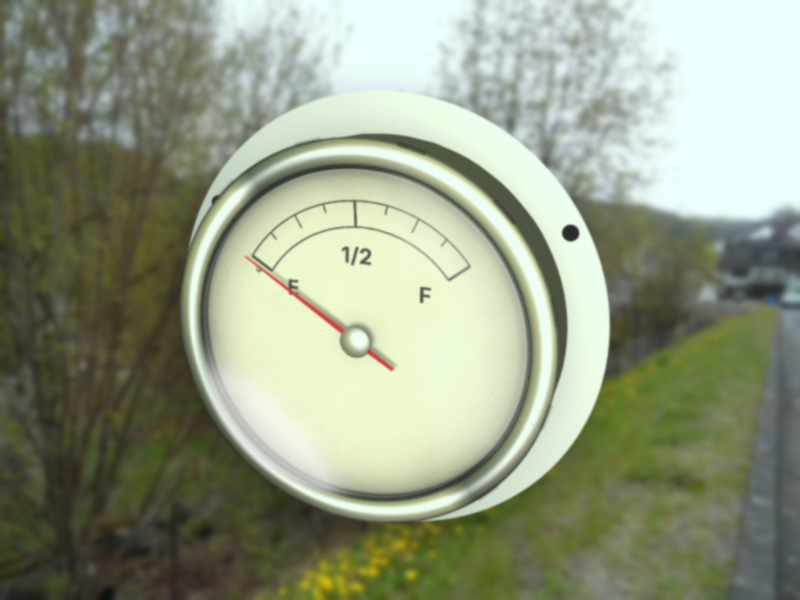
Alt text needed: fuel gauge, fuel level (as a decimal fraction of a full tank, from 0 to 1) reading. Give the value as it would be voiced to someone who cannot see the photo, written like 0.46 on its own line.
0
